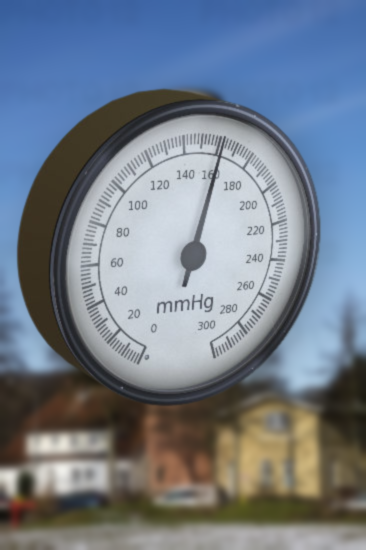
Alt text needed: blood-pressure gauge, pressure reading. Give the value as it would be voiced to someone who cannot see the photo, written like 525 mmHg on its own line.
160 mmHg
